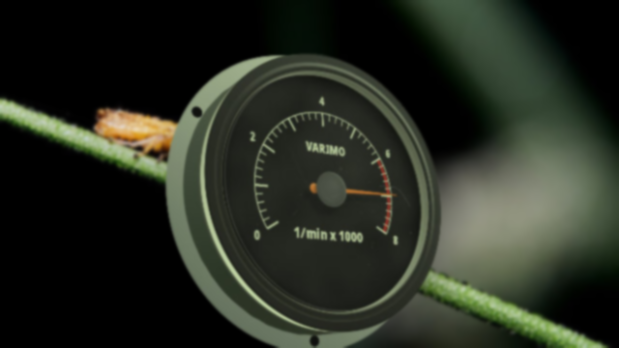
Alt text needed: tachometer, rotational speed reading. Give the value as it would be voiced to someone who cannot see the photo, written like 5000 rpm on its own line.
7000 rpm
